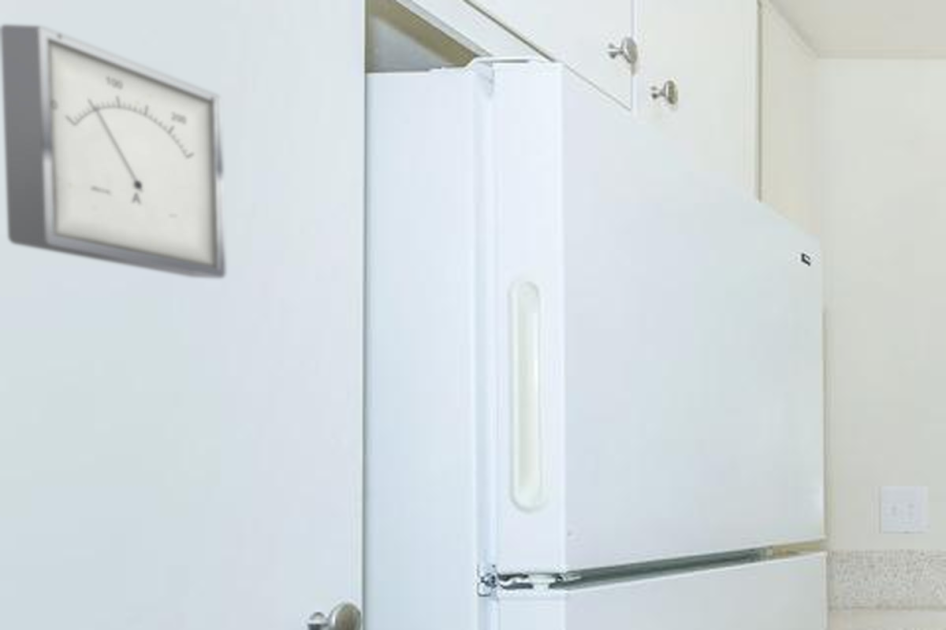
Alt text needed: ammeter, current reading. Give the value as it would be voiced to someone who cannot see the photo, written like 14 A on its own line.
50 A
